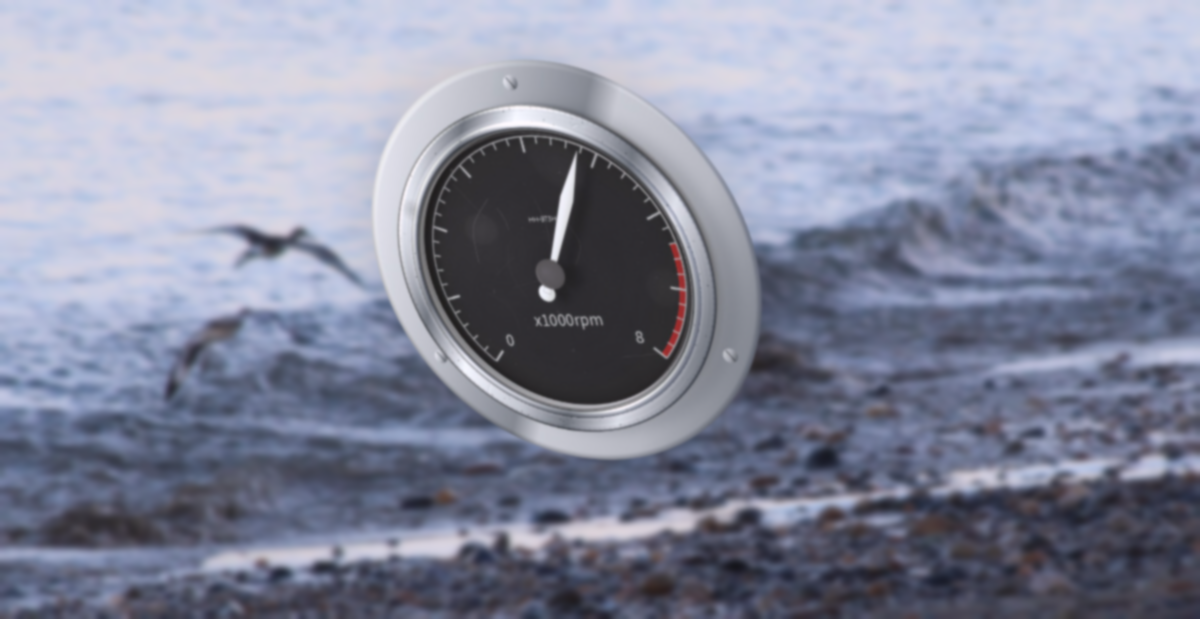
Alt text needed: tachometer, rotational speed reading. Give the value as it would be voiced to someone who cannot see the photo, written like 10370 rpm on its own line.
4800 rpm
